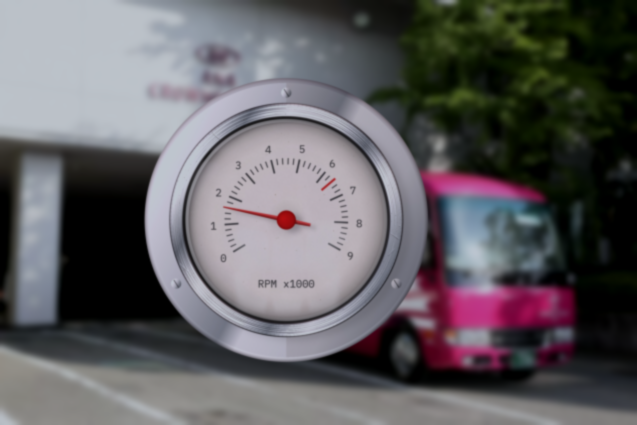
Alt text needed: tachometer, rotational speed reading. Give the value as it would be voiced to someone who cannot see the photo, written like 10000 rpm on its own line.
1600 rpm
